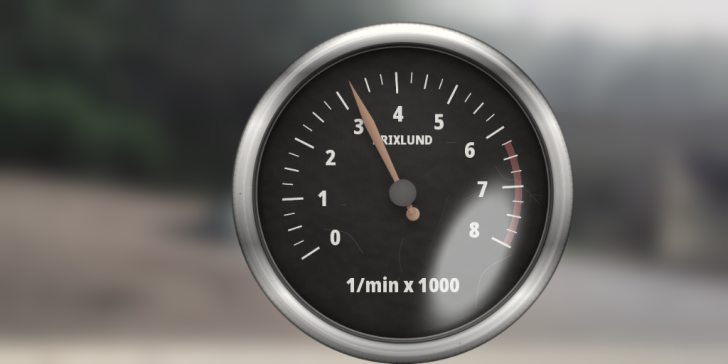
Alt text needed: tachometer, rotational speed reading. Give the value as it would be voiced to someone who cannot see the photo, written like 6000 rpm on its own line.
3250 rpm
